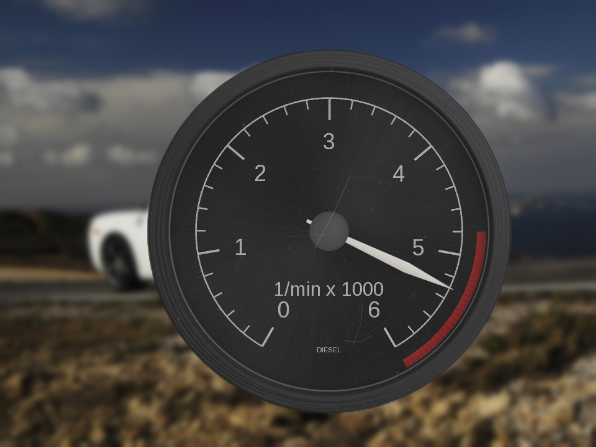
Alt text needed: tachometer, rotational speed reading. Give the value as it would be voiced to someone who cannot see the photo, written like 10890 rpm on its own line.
5300 rpm
